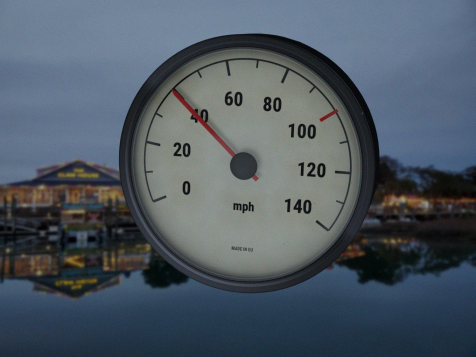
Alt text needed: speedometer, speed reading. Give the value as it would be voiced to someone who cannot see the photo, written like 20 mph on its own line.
40 mph
